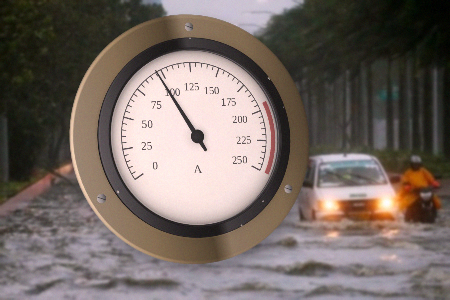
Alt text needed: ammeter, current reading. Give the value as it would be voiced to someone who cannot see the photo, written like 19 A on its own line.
95 A
